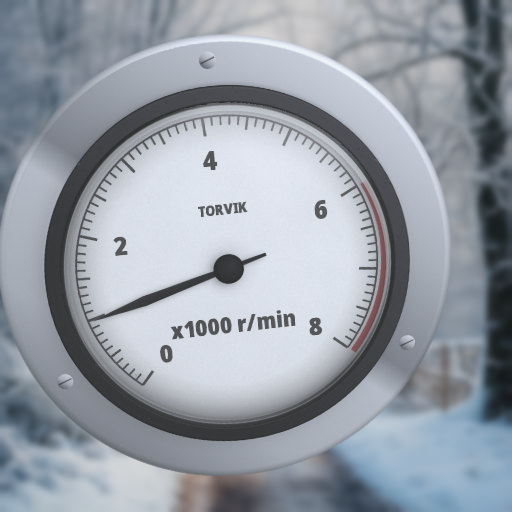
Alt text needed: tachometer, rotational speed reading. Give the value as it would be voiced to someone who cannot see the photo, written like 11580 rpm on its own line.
1000 rpm
